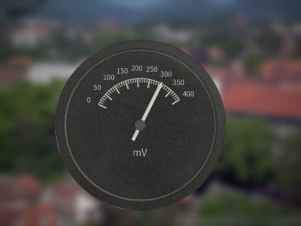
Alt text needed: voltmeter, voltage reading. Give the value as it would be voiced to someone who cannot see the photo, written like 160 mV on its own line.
300 mV
